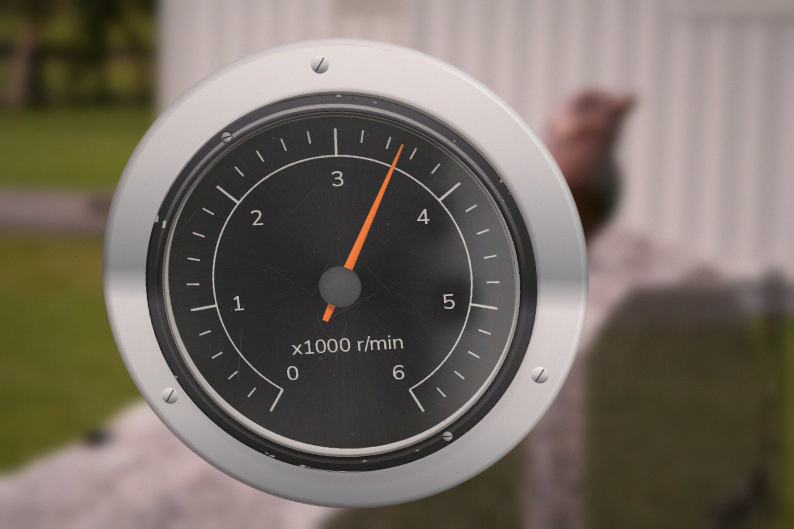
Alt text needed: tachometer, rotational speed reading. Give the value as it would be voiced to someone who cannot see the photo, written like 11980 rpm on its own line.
3500 rpm
